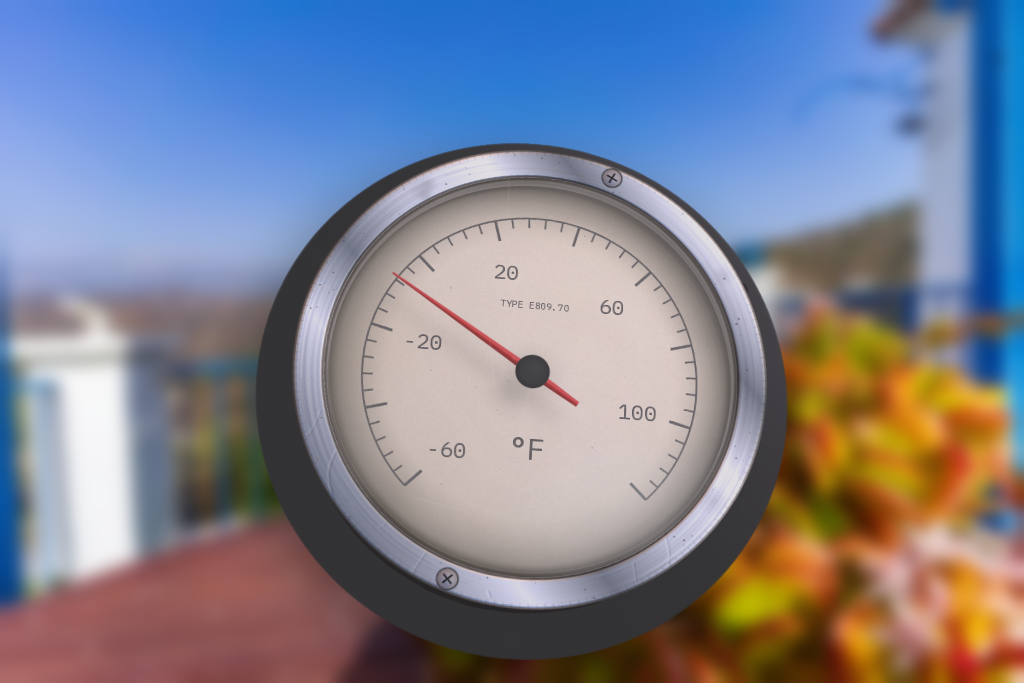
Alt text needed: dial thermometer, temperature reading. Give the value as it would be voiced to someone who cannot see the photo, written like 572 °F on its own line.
-8 °F
